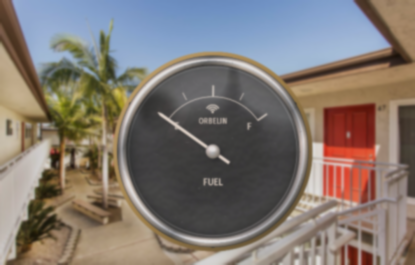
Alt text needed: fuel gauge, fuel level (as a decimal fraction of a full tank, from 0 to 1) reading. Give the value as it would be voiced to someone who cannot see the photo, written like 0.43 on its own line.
0
